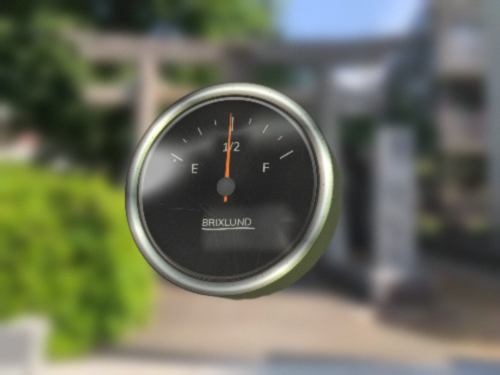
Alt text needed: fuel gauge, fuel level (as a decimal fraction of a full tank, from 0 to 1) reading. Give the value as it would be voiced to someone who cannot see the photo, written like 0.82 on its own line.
0.5
